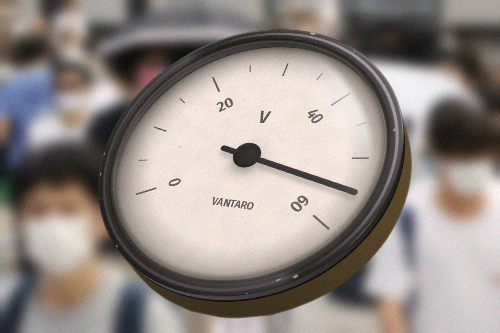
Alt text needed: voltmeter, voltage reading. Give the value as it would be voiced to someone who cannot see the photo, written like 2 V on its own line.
55 V
